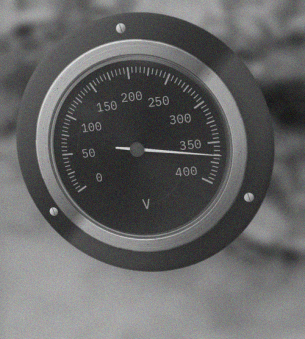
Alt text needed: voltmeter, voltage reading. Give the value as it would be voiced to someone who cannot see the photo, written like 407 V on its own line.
365 V
